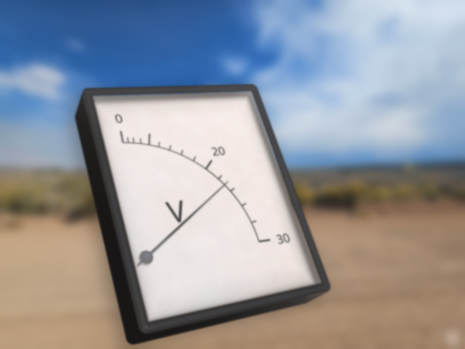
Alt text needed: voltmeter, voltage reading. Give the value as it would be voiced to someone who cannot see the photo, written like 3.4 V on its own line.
23 V
